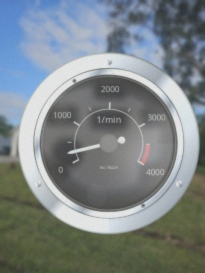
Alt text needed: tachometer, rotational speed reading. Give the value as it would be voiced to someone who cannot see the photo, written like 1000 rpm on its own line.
250 rpm
